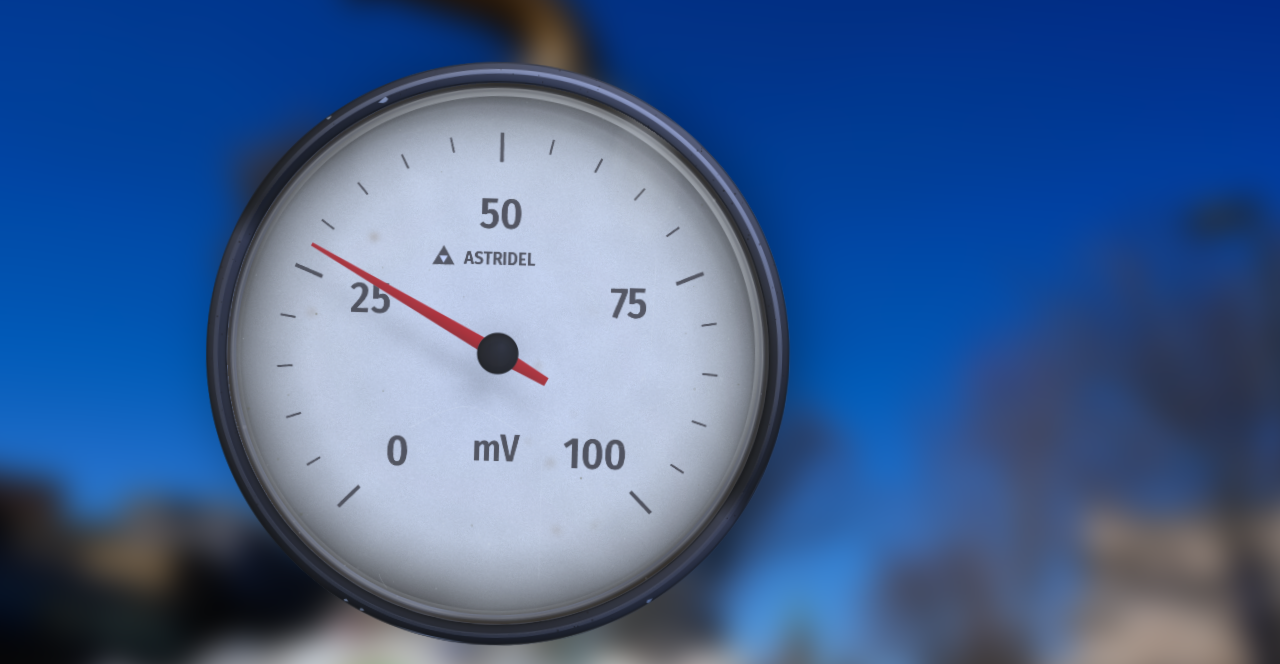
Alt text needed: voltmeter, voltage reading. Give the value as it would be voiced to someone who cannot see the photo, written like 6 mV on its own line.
27.5 mV
